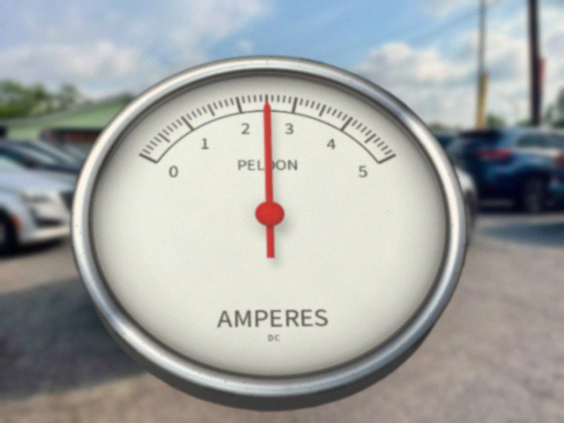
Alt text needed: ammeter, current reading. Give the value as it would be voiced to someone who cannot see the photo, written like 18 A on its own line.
2.5 A
